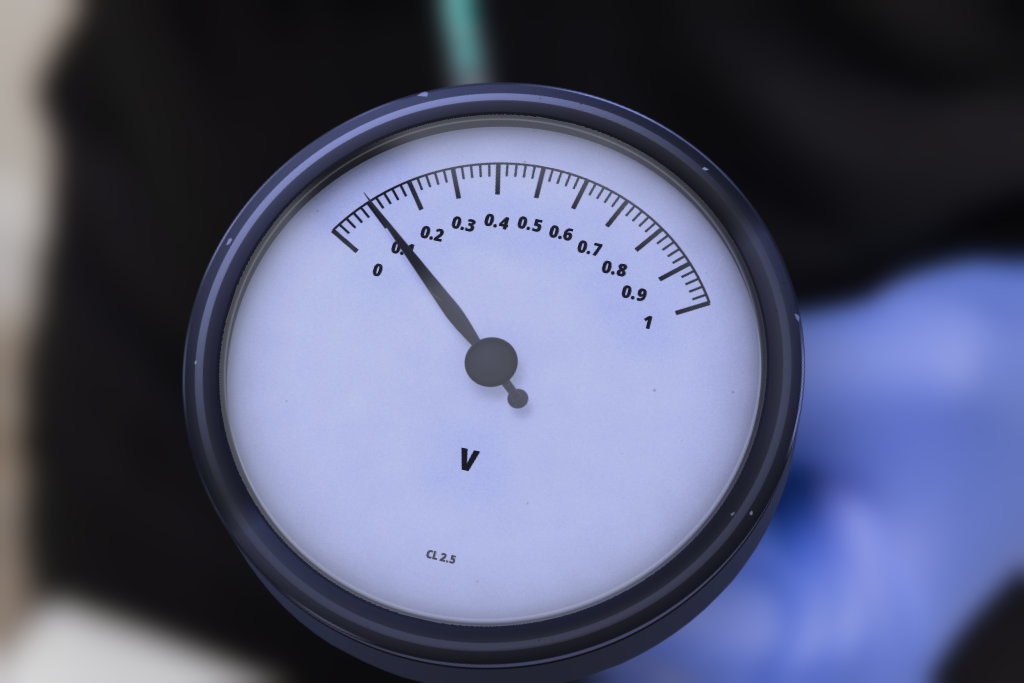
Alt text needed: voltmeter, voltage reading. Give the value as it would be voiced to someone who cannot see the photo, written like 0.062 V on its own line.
0.1 V
